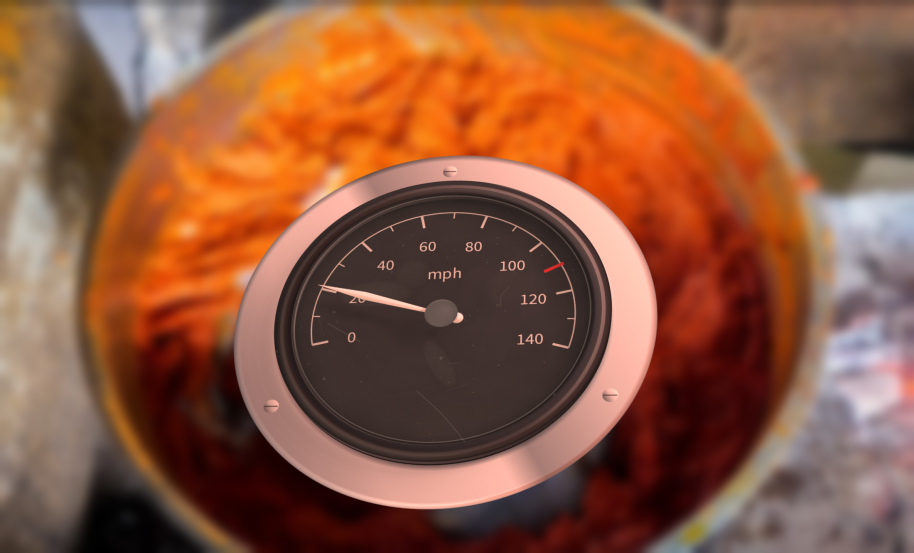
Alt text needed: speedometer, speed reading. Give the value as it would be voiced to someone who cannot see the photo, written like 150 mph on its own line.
20 mph
